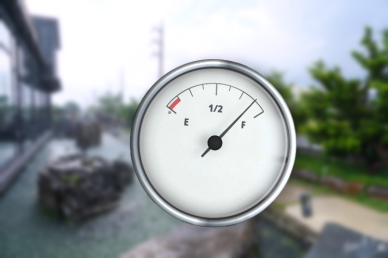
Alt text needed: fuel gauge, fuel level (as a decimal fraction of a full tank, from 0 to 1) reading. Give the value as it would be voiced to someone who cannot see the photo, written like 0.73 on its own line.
0.875
